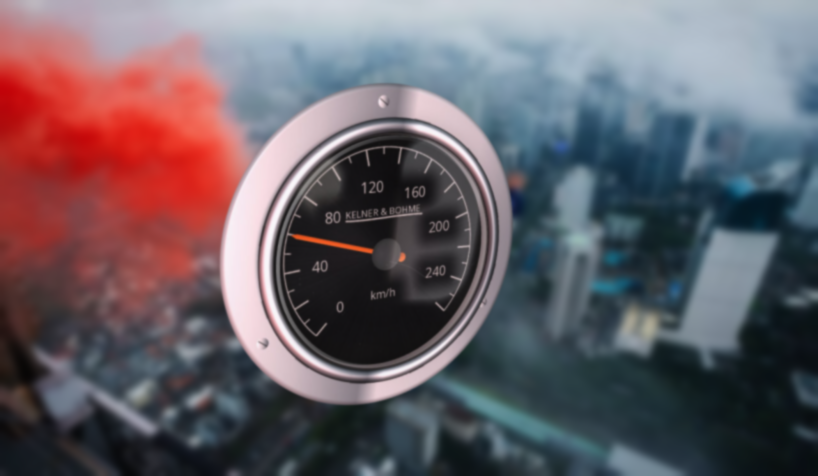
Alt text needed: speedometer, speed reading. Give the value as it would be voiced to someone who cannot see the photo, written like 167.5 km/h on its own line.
60 km/h
